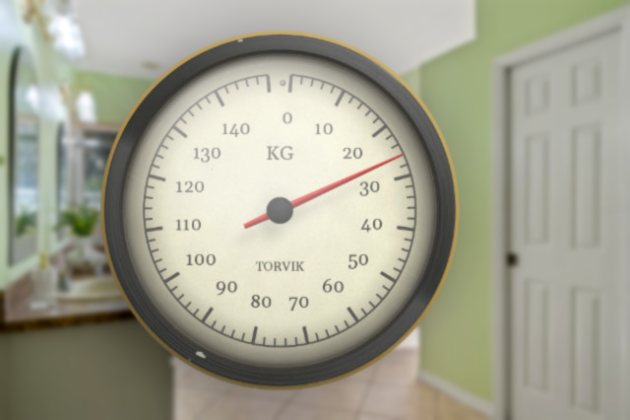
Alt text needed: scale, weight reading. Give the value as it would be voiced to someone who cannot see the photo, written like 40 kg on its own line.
26 kg
